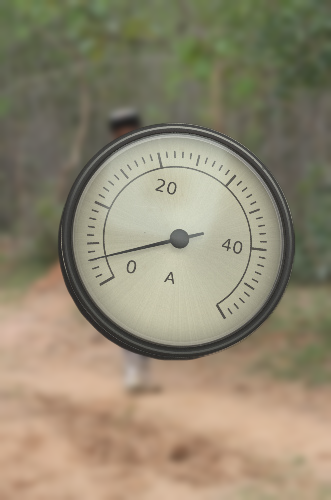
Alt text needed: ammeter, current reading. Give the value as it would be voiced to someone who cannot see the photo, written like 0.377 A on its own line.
3 A
